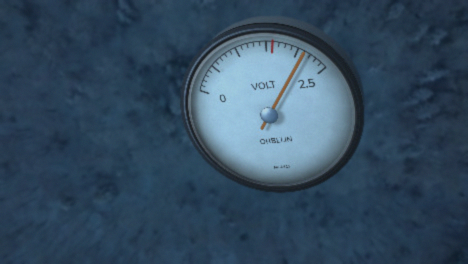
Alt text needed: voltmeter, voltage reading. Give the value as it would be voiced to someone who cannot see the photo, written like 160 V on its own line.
2.1 V
